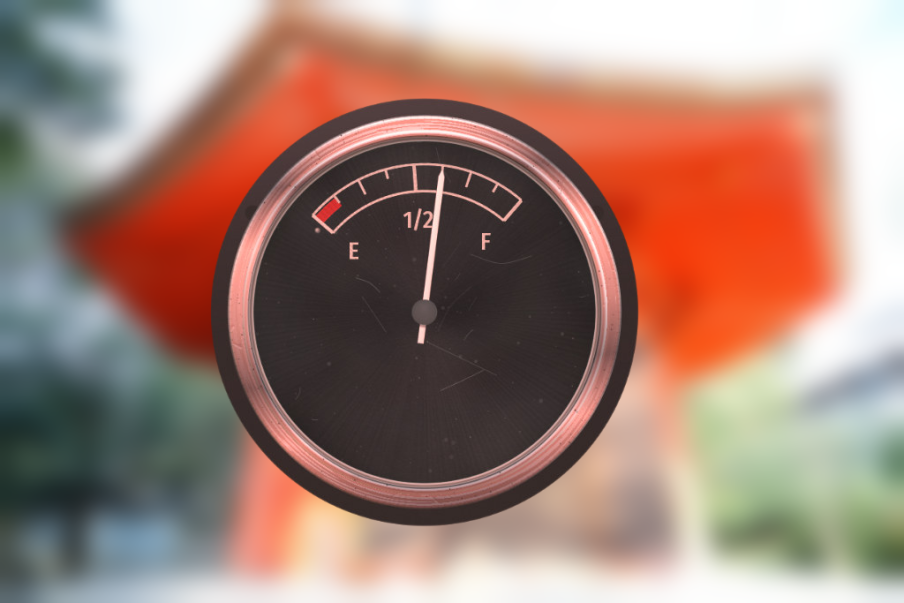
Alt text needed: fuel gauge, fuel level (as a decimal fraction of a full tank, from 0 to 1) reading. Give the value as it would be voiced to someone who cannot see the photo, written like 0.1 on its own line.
0.625
